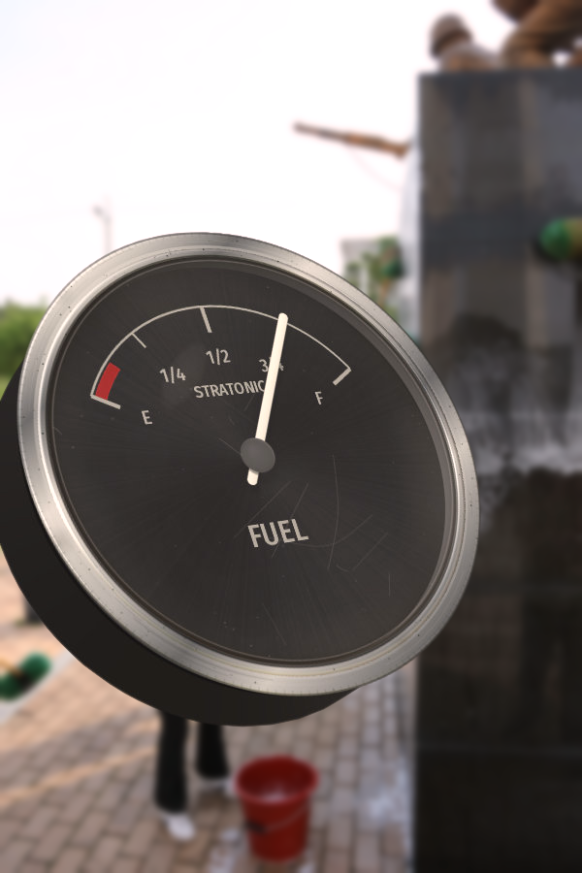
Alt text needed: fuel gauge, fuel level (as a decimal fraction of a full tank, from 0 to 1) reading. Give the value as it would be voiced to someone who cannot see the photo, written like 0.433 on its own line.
0.75
